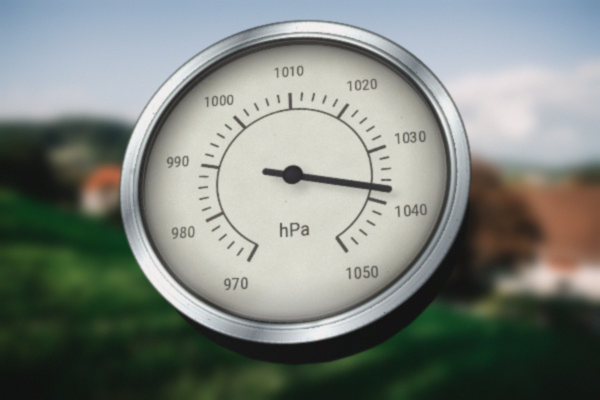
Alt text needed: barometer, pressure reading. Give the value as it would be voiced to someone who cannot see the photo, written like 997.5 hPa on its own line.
1038 hPa
